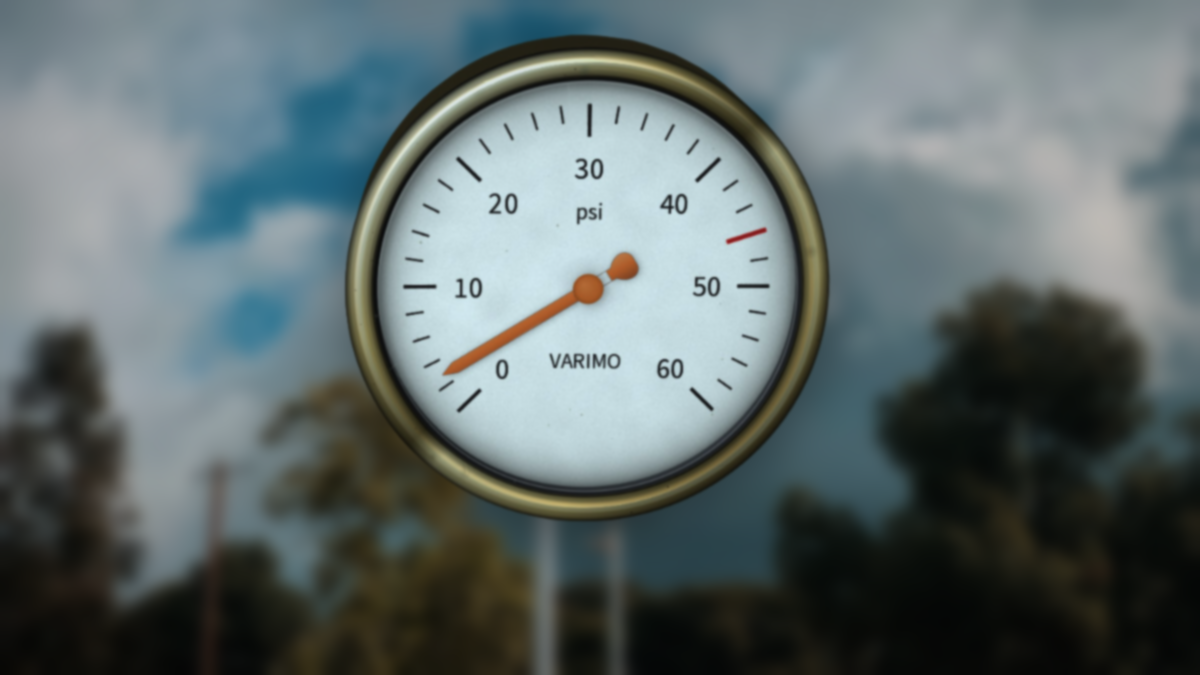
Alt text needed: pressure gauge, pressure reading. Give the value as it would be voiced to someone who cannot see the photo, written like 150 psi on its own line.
3 psi
